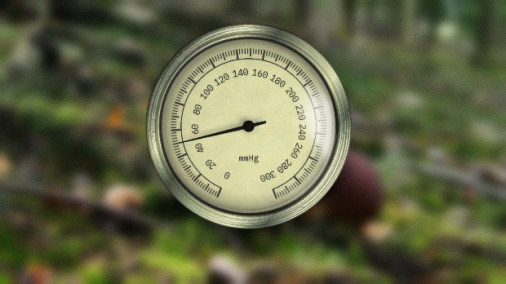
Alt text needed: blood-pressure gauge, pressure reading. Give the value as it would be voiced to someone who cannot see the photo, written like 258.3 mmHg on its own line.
50 mmHg
